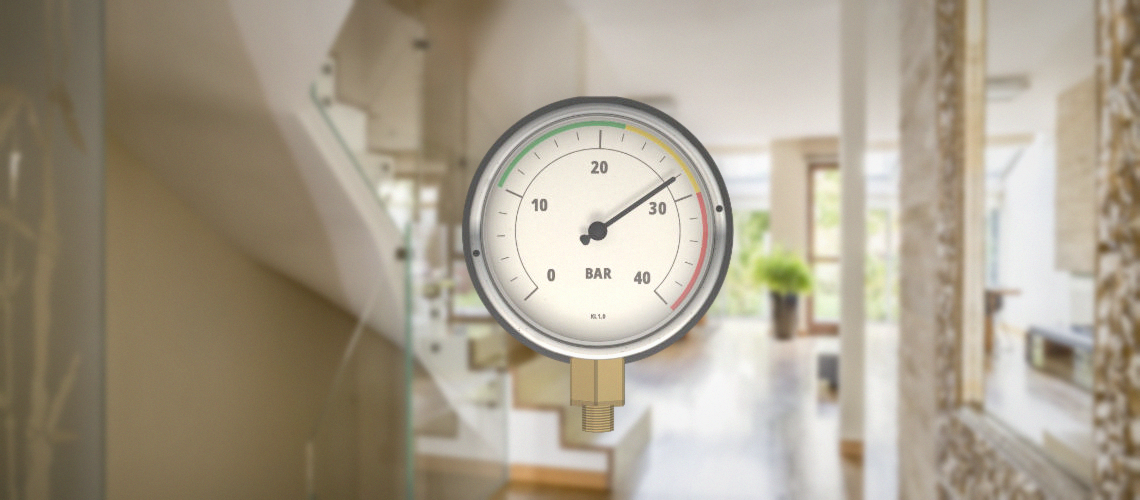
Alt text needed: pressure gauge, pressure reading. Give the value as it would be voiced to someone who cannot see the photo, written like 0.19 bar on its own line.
28 bar
